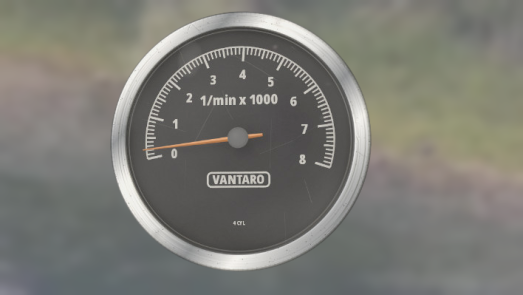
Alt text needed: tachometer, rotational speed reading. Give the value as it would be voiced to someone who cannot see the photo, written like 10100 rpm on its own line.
200 rpm
